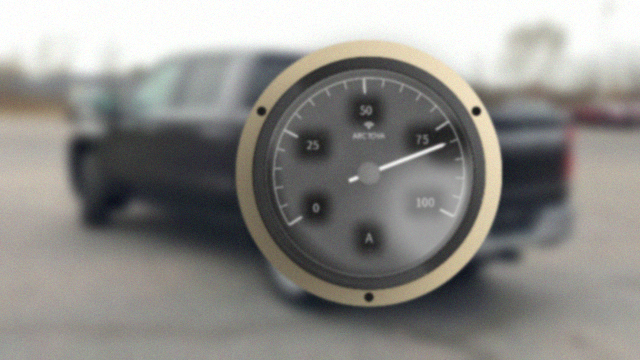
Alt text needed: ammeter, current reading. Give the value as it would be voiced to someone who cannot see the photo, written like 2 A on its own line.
80 A
